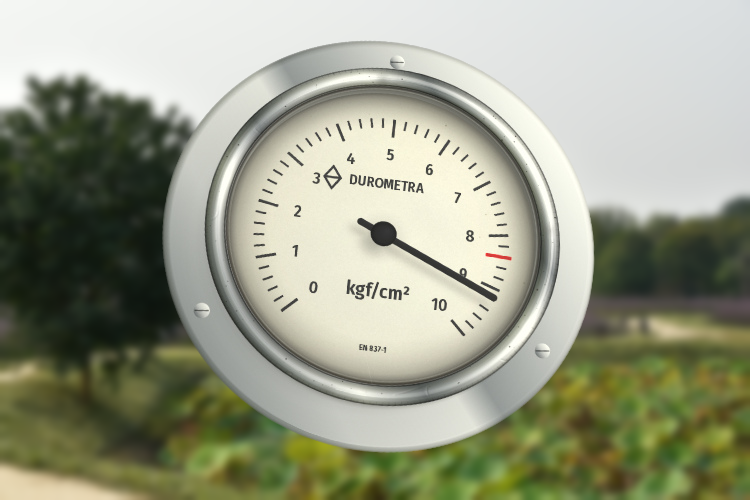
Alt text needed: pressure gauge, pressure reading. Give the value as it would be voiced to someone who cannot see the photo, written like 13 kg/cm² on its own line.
9.2 kg/cm²
